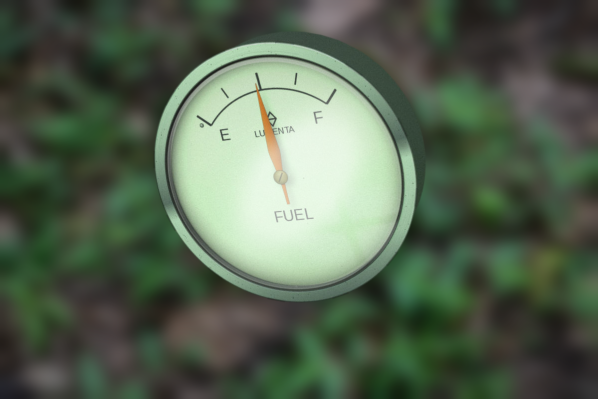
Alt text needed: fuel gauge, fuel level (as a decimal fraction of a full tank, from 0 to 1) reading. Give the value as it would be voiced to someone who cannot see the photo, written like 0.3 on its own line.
0.5
